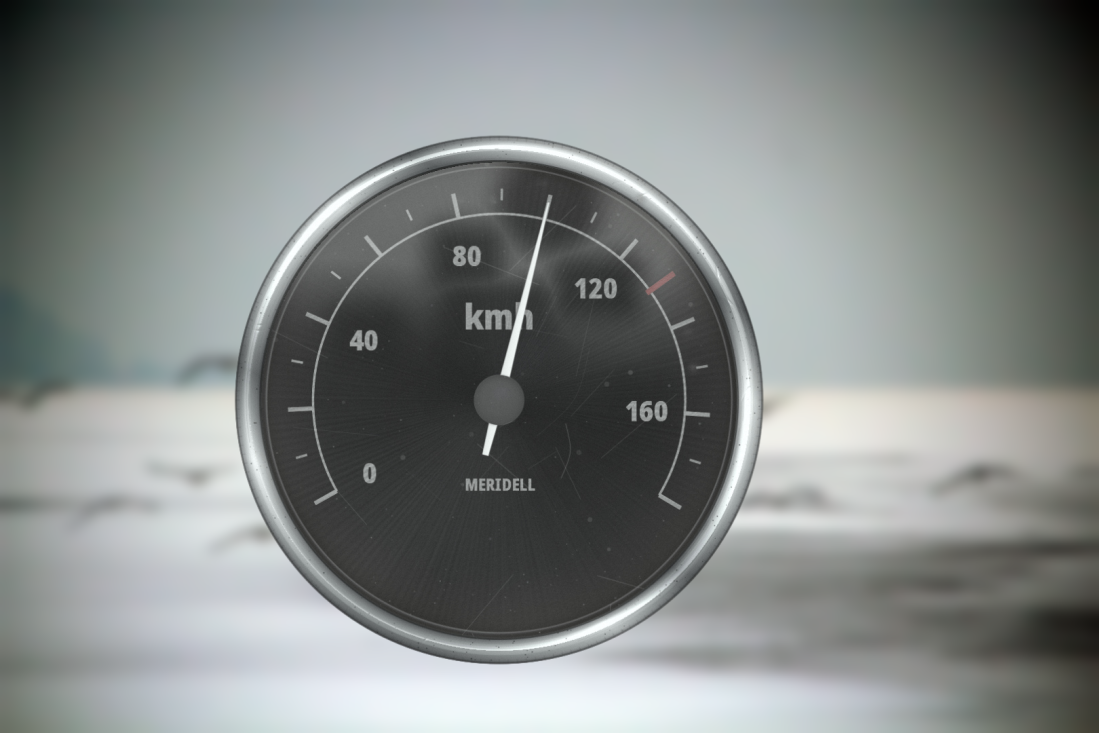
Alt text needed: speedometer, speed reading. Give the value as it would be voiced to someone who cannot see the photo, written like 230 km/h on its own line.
100 km/h
